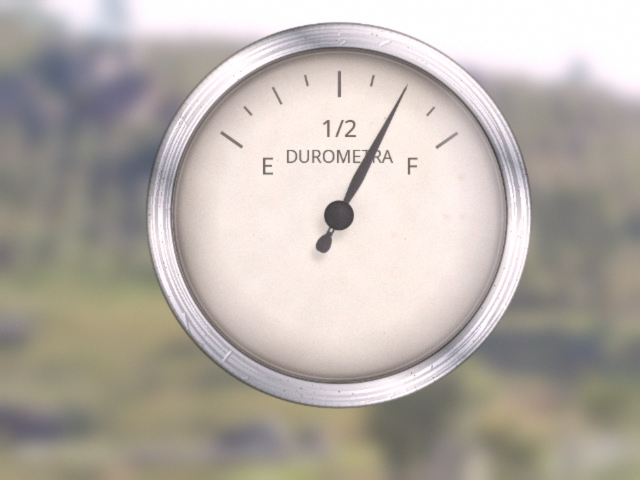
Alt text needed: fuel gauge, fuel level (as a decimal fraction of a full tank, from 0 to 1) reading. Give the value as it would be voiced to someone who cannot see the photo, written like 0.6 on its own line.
0.75
